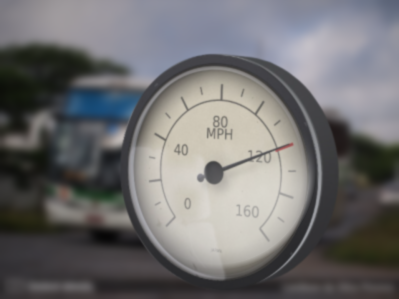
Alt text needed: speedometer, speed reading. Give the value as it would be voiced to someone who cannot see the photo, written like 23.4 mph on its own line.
120 mph
